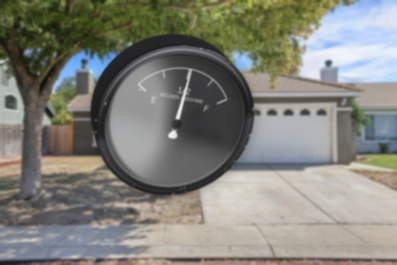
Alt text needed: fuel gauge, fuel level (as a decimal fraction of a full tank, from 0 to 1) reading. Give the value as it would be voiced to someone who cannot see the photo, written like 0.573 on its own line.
0.5
